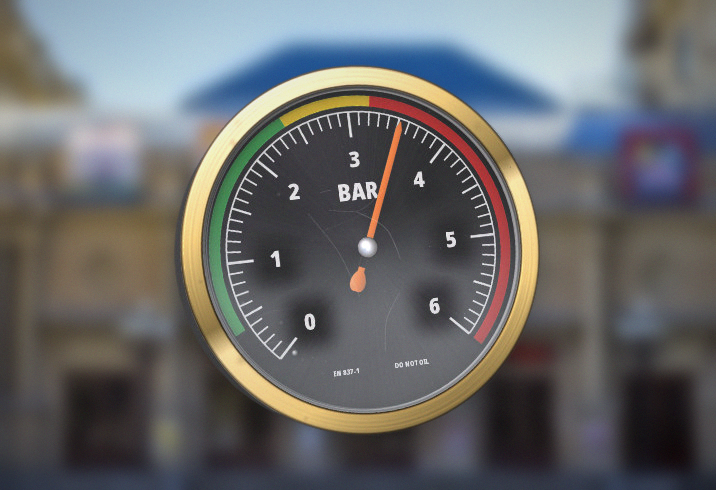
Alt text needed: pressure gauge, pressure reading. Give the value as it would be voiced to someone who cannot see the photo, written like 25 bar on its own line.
3.5 bar
